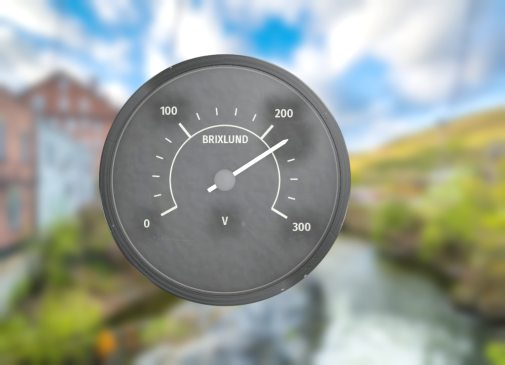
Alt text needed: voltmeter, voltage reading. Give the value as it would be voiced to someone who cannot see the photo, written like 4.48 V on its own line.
220 V
